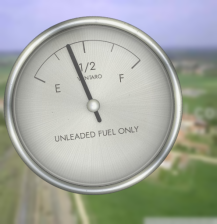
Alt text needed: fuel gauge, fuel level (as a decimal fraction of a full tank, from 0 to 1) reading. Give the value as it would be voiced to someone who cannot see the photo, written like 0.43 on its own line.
0.375
